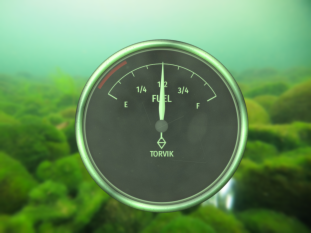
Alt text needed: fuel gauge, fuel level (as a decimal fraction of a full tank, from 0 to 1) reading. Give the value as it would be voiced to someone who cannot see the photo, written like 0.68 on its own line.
0.5
